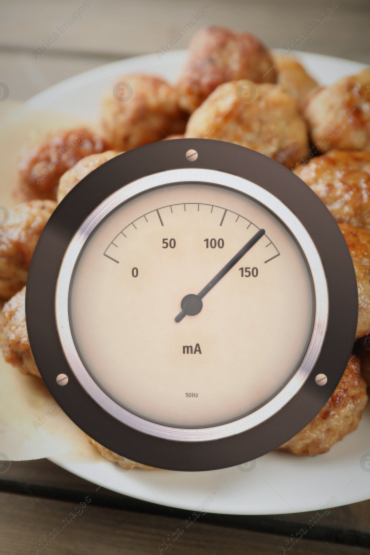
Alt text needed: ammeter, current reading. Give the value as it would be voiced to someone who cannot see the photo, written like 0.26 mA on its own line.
130 mA
